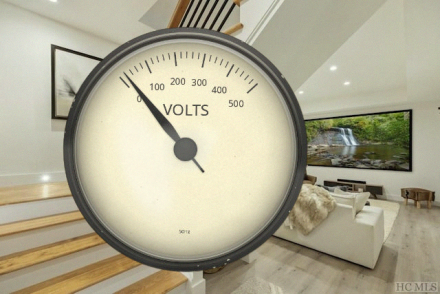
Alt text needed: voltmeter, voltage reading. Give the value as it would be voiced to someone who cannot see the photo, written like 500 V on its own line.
20 V
